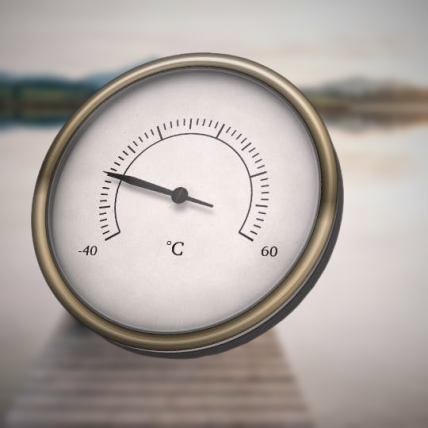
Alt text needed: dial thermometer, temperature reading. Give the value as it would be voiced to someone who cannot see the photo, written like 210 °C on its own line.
-20 °C
